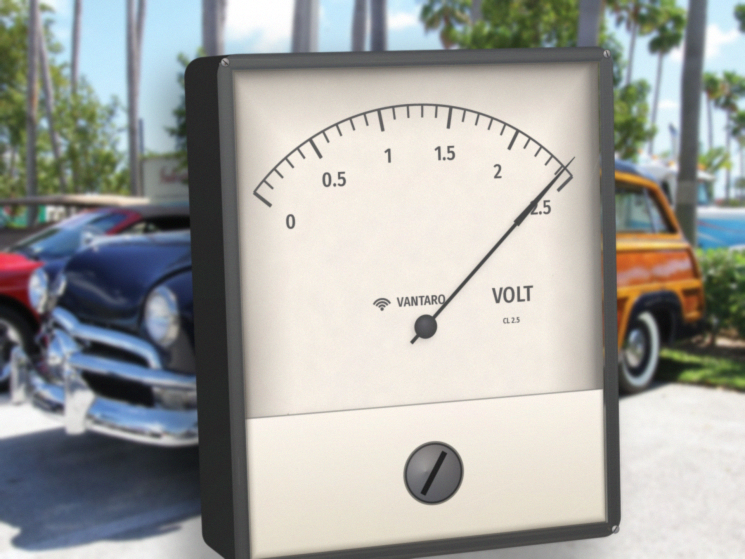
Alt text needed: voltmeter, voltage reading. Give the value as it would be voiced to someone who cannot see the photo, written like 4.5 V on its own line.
2.4 V
